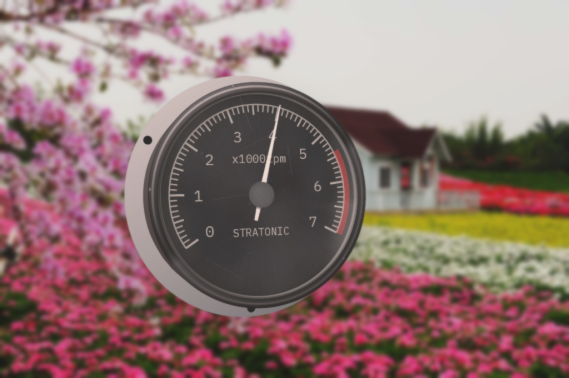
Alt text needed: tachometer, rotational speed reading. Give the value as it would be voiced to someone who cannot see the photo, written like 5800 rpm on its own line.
4000 rpm
